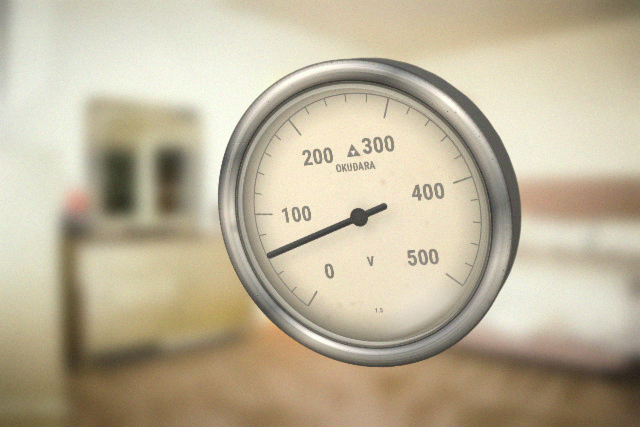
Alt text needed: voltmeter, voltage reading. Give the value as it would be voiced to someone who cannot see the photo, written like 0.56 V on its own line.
60 V
